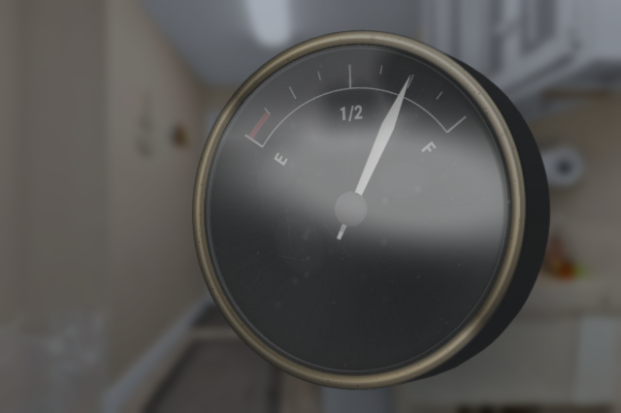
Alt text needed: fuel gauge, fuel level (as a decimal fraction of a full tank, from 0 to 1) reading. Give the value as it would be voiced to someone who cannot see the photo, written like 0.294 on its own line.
0.75
